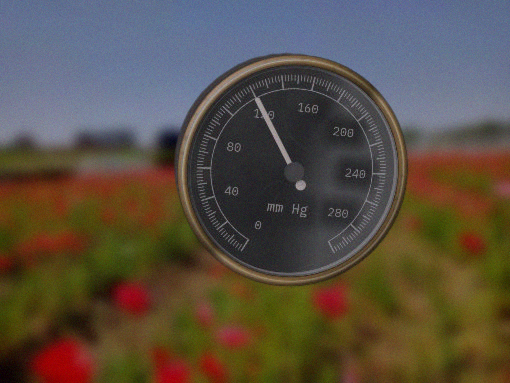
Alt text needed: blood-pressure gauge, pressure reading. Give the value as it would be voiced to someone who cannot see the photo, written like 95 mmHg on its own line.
120 mmHg
